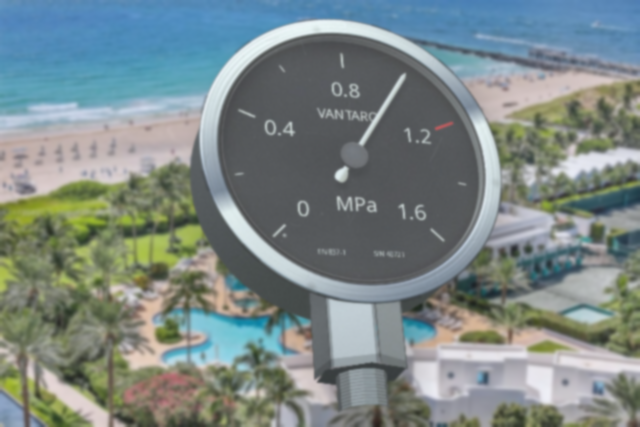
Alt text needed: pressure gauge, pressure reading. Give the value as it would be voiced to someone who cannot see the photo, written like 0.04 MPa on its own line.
1 MPa
